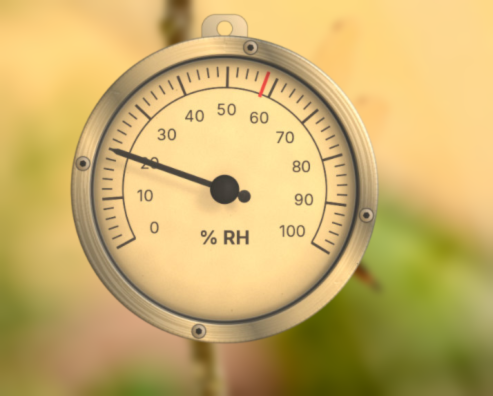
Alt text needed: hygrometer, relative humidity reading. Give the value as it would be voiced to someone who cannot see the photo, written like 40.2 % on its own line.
20 %
